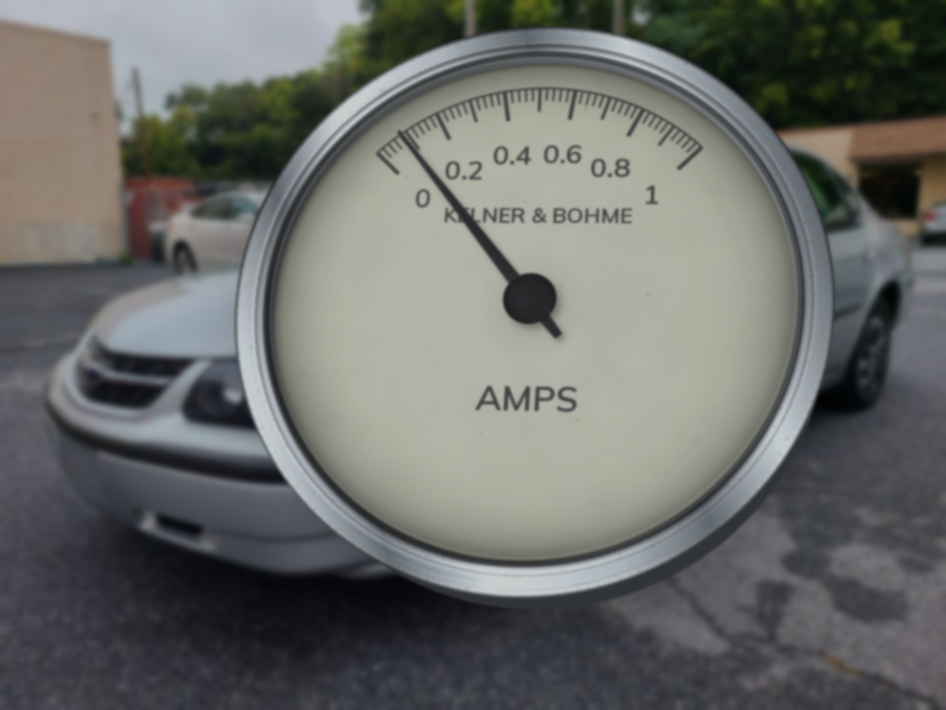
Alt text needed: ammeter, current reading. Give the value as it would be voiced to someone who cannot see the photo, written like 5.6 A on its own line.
0.08 A
